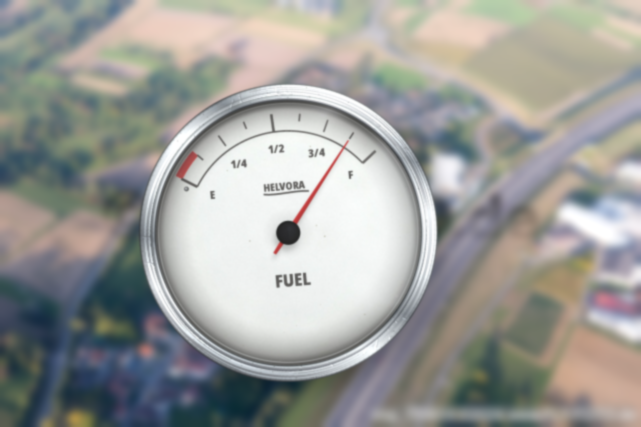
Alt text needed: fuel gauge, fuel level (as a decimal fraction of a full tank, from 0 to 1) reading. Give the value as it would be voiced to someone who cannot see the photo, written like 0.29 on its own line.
0.875
